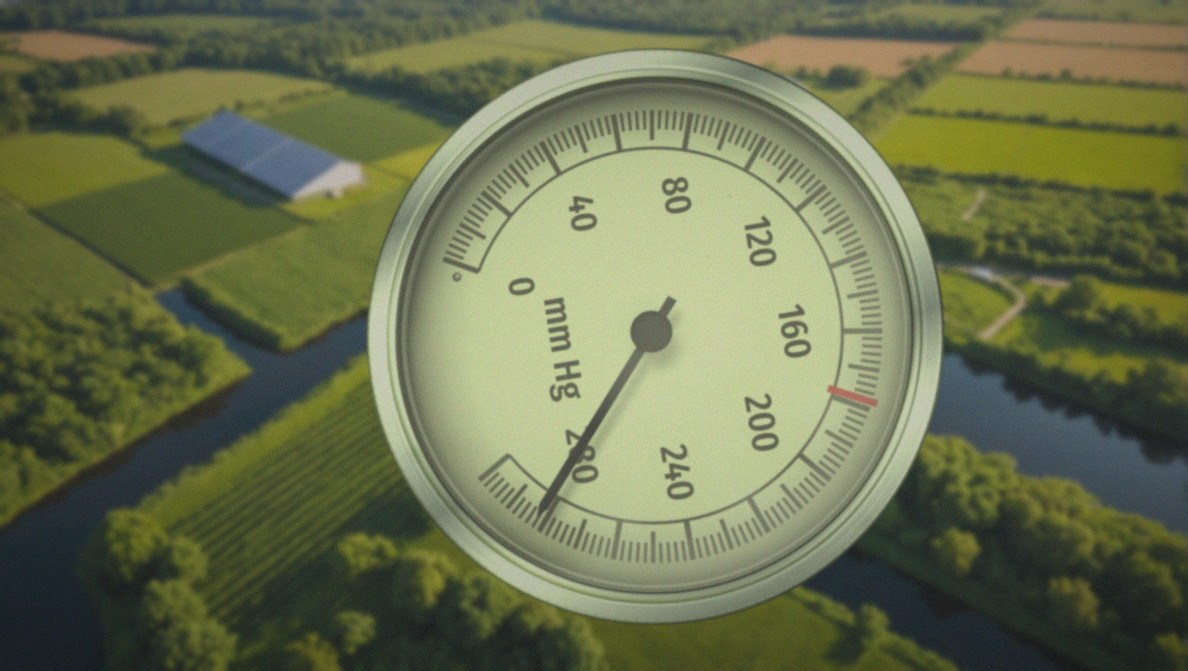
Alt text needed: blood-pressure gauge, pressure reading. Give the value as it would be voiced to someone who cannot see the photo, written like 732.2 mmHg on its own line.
282 mmHg
